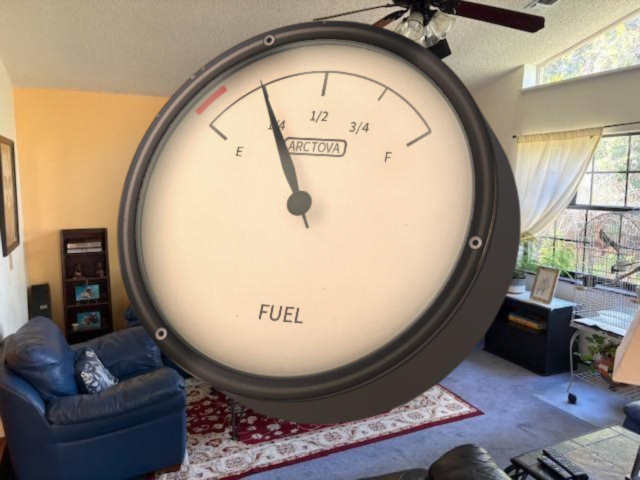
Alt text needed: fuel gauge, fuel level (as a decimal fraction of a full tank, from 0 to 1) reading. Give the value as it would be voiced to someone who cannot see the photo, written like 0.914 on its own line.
0.25
